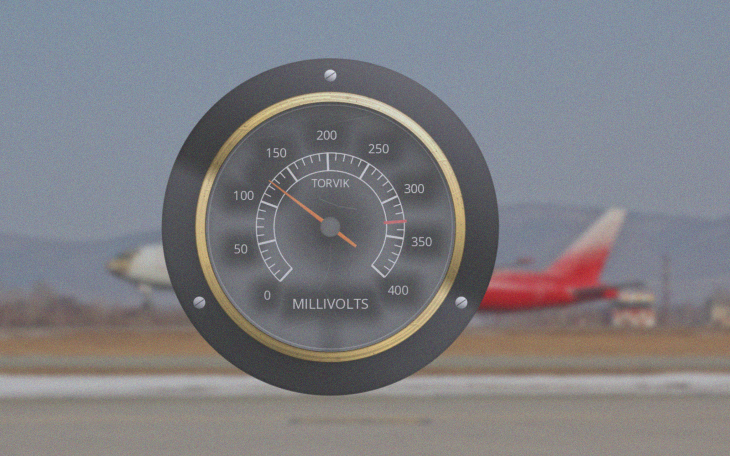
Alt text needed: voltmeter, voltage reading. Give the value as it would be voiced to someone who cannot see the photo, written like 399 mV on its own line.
125 mV
